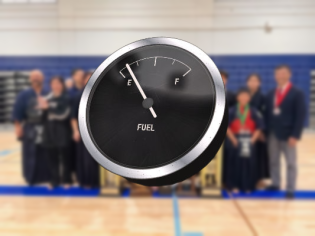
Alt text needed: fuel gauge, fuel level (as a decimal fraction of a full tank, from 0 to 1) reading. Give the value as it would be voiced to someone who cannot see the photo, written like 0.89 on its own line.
0.125
